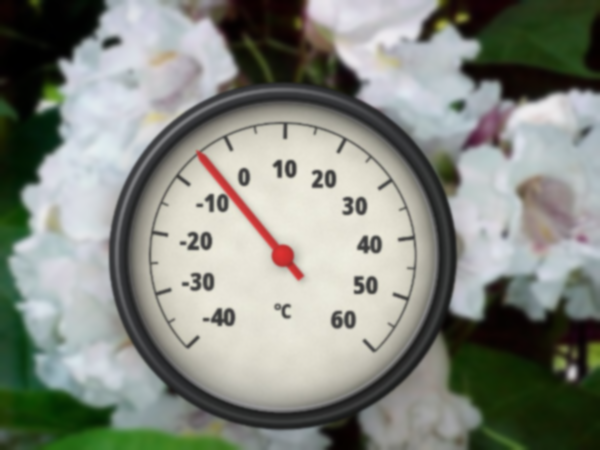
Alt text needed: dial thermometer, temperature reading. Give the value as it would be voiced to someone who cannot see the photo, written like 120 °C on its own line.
-5 °C
